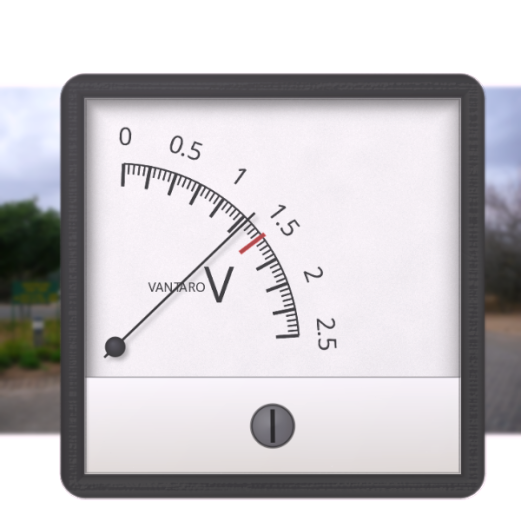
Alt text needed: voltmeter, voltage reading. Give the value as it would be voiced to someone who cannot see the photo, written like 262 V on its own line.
1.3 V
